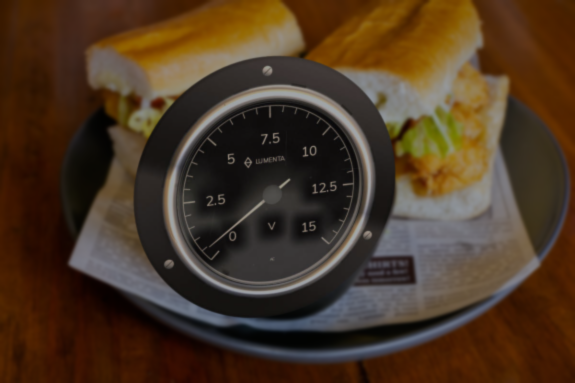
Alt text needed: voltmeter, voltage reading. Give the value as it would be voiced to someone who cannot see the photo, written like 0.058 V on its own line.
0.5 V
